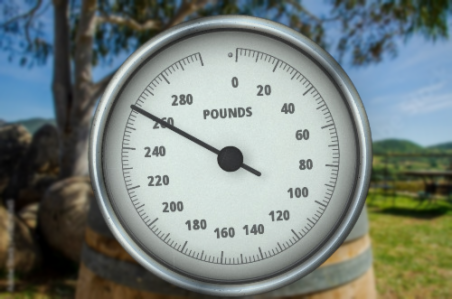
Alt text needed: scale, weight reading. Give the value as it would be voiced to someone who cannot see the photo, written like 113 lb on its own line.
260 lb
